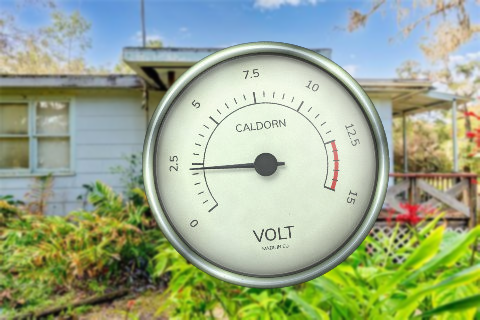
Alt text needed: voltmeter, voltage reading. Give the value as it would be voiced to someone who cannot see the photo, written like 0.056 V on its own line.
2.25 V
